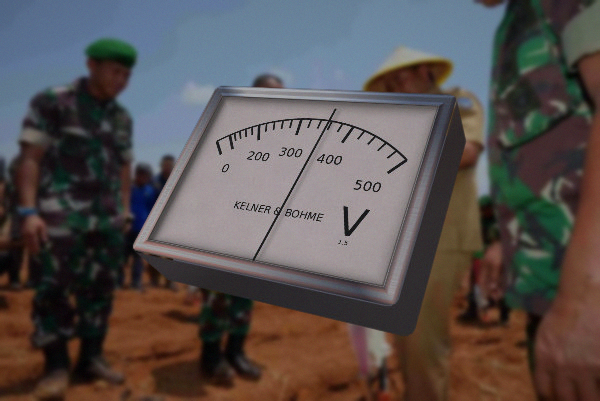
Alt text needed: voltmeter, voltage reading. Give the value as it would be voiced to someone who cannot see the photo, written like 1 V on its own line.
360 V
